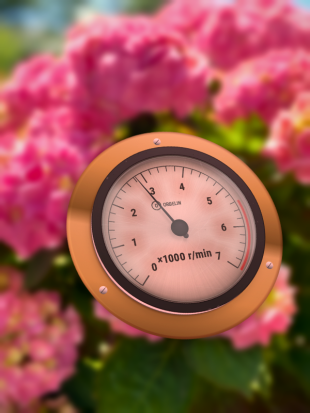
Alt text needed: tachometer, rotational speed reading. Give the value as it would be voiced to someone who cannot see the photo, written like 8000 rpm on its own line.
2800 rpm
